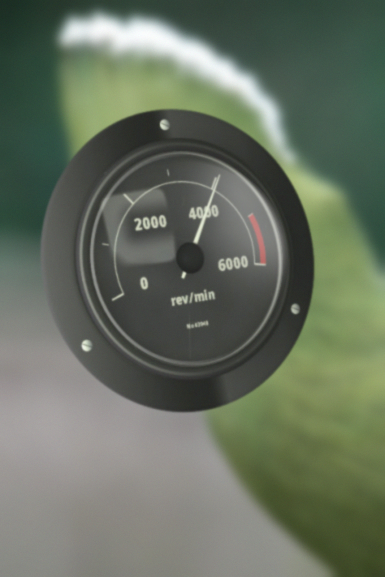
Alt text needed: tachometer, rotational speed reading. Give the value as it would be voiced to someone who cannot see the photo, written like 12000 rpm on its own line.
4000 rpm
